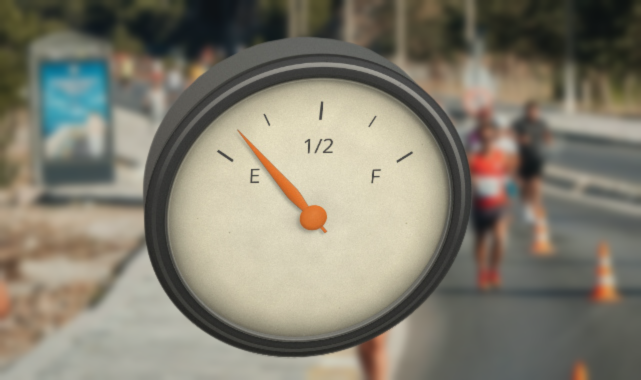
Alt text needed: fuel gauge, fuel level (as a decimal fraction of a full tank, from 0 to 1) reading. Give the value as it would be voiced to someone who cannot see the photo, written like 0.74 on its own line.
0.125
